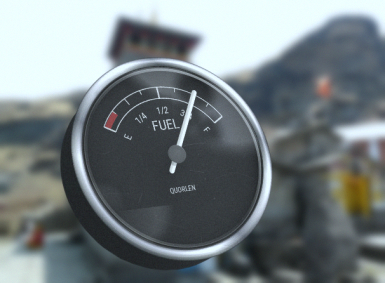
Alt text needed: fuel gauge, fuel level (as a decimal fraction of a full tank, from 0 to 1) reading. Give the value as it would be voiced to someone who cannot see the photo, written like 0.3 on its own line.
0.75
